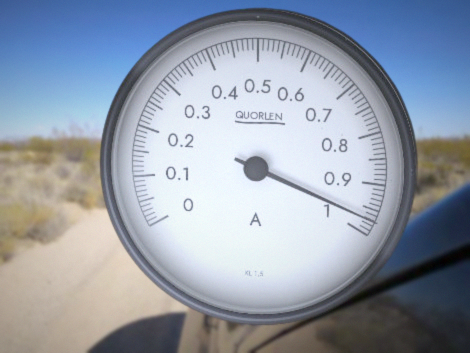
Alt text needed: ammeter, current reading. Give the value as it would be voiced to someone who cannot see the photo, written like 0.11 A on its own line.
0.97 A
